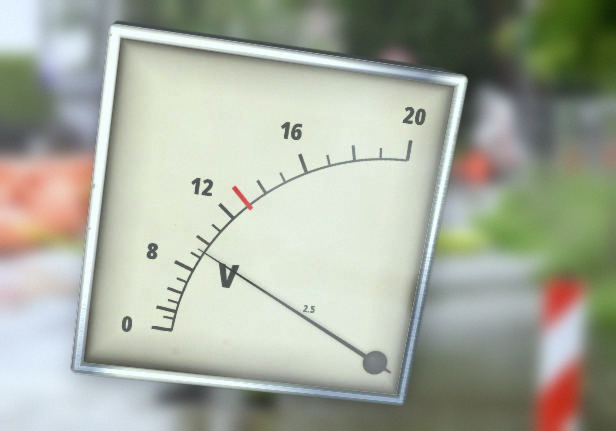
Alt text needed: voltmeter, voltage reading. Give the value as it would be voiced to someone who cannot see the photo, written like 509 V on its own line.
9.5 V
